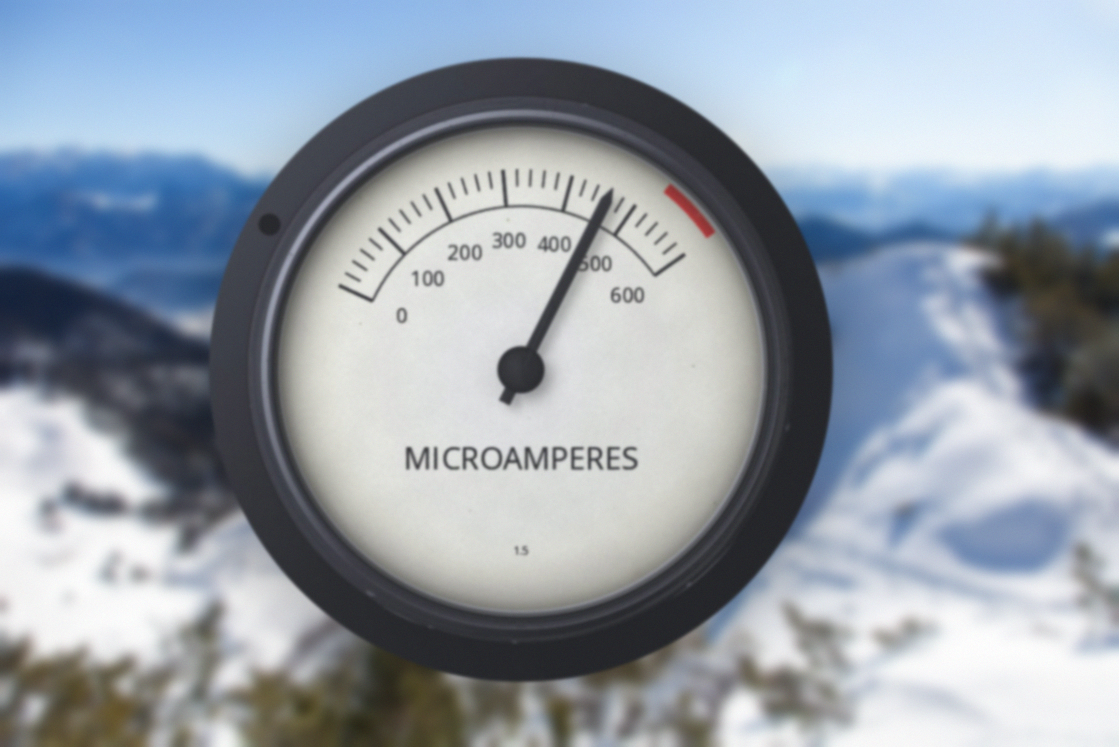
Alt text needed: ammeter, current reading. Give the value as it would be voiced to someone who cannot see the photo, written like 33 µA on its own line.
460 µA
